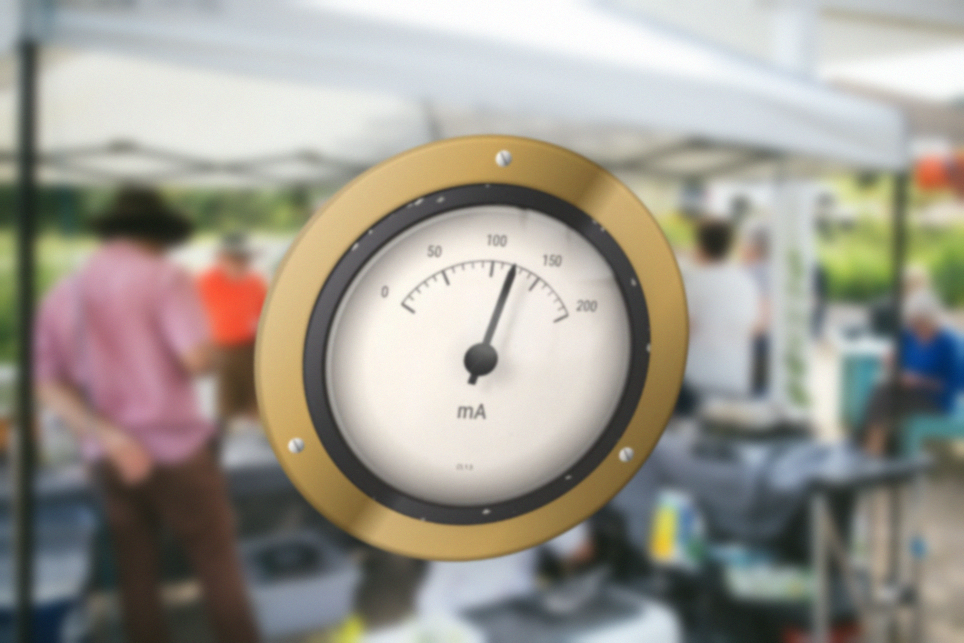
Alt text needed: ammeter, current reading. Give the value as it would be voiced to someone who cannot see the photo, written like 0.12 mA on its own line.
120 mA
